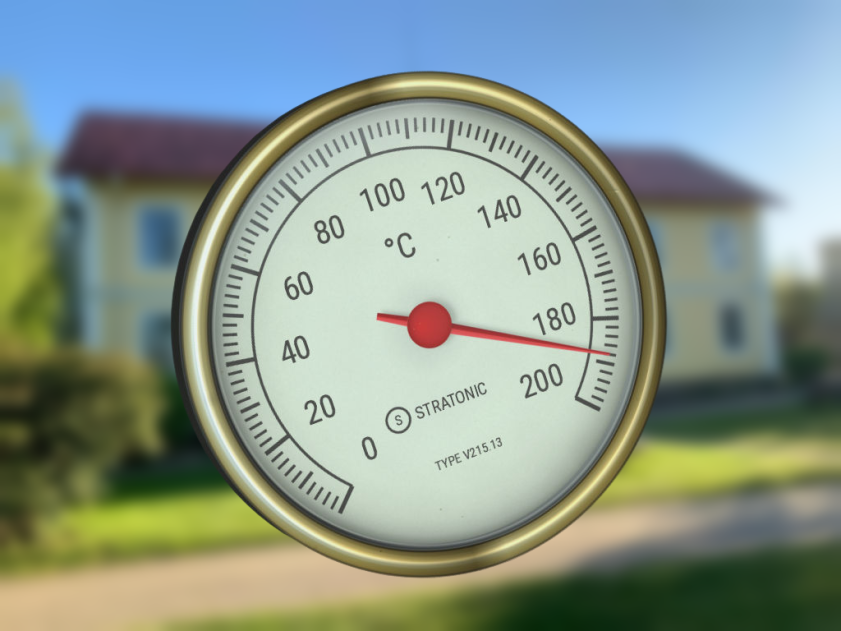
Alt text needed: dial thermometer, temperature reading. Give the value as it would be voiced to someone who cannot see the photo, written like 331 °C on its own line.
188 °C
